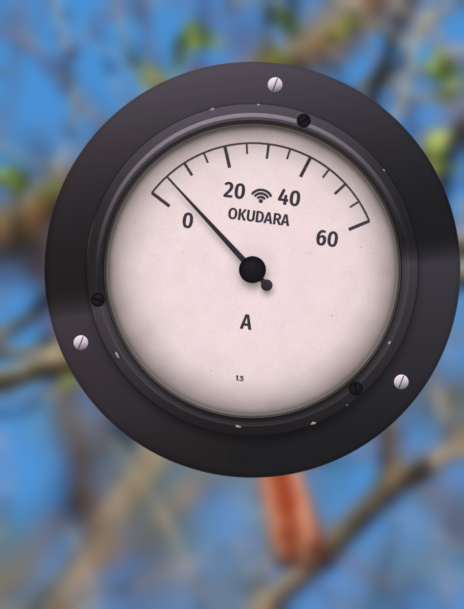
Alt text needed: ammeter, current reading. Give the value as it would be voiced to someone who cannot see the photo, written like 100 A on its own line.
5 A
